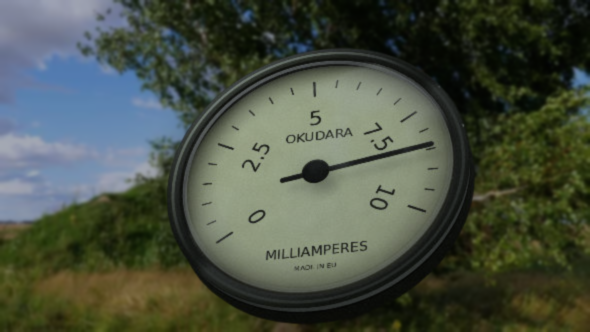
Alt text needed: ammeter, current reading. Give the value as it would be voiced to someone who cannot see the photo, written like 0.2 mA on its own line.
8.5 mA
